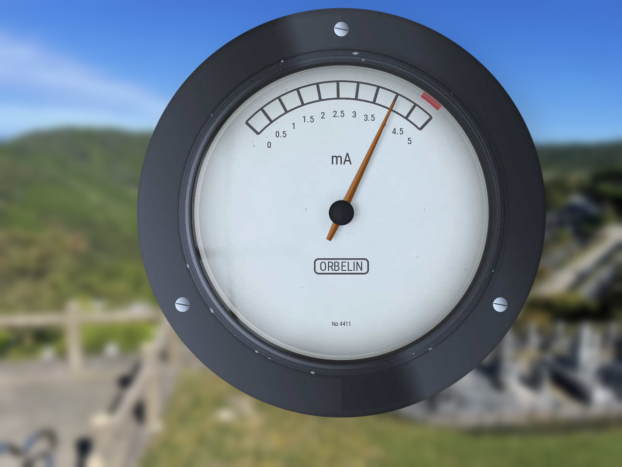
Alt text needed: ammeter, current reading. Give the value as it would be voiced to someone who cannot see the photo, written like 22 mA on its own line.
4 mA
